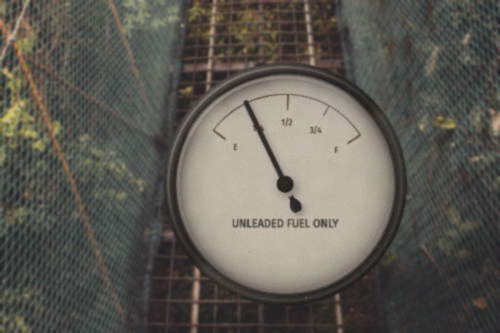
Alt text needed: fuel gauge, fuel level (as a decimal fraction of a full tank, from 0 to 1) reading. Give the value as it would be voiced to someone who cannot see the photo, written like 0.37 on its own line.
0.25
